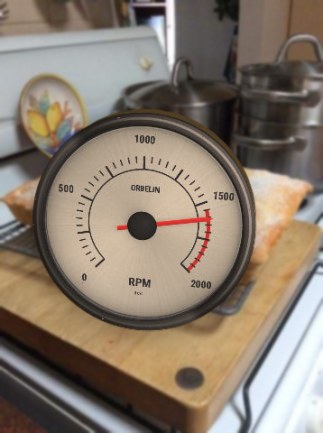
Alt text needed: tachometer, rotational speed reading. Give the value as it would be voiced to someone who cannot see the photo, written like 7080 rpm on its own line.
1600 rpm
